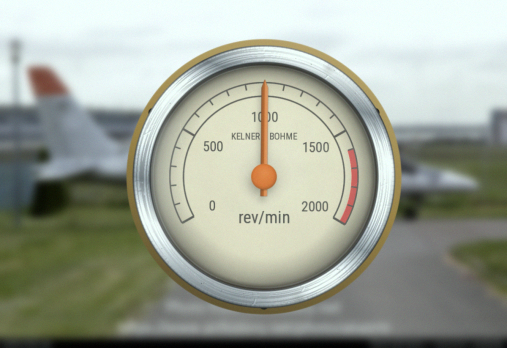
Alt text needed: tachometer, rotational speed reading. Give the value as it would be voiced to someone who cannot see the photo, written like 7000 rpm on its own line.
1000 rpm
